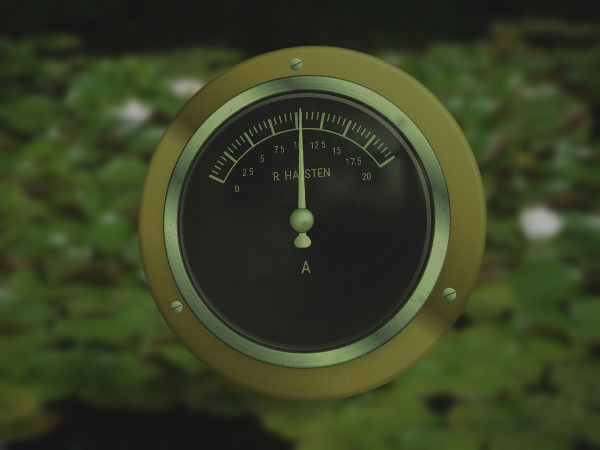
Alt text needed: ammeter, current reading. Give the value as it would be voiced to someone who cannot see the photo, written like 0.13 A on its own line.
10.5 A
